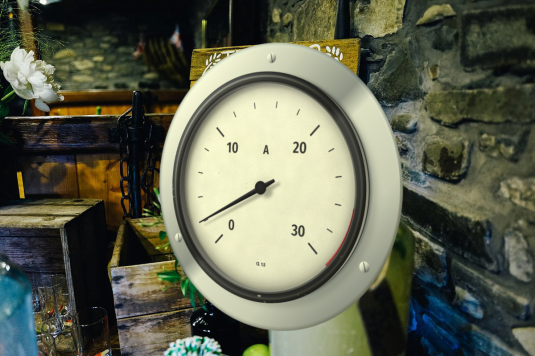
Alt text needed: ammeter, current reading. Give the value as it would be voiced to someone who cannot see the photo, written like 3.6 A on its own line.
2 A
